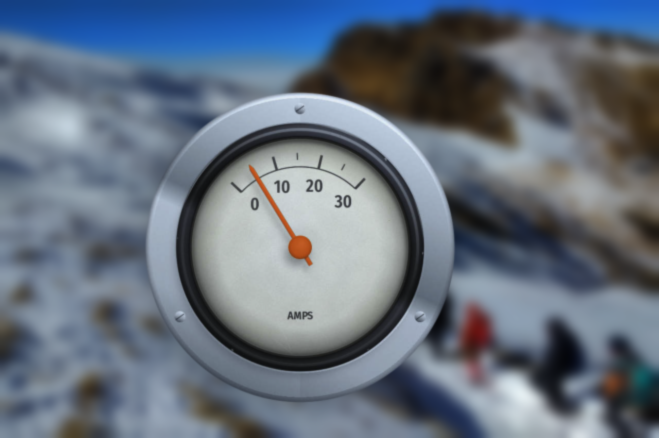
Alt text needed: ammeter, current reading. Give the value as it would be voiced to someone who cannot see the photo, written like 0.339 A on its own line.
5 A
